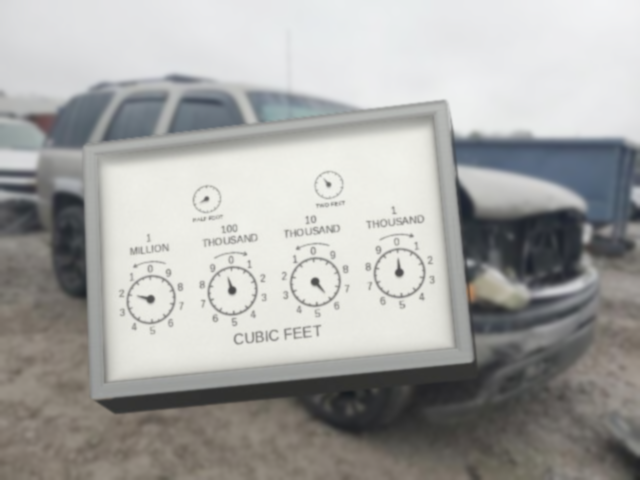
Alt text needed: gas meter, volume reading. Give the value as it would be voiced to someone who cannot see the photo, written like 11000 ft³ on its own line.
196000 ft³
